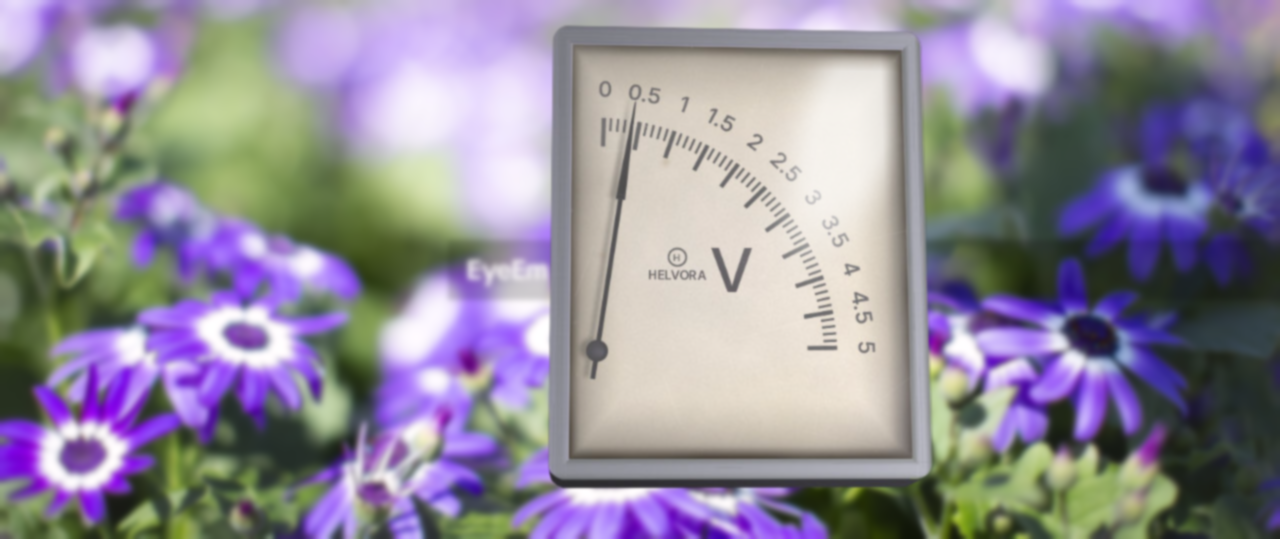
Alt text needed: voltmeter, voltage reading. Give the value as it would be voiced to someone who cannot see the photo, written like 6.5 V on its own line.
0.4 V
